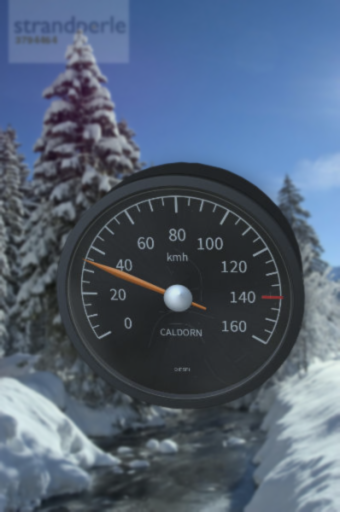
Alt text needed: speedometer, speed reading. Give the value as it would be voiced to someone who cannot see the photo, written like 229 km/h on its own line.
35 km/h
